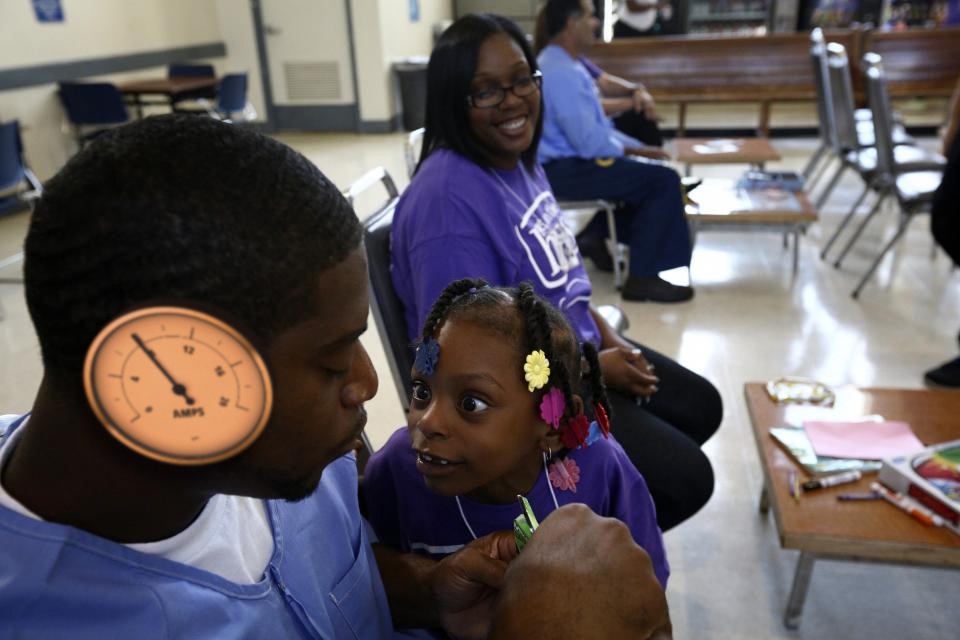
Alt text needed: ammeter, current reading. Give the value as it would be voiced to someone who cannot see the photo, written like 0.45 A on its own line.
8 A
